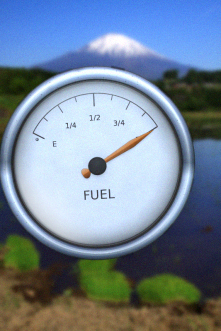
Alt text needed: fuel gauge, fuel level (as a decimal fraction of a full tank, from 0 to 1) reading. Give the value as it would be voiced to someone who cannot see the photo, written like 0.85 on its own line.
1
